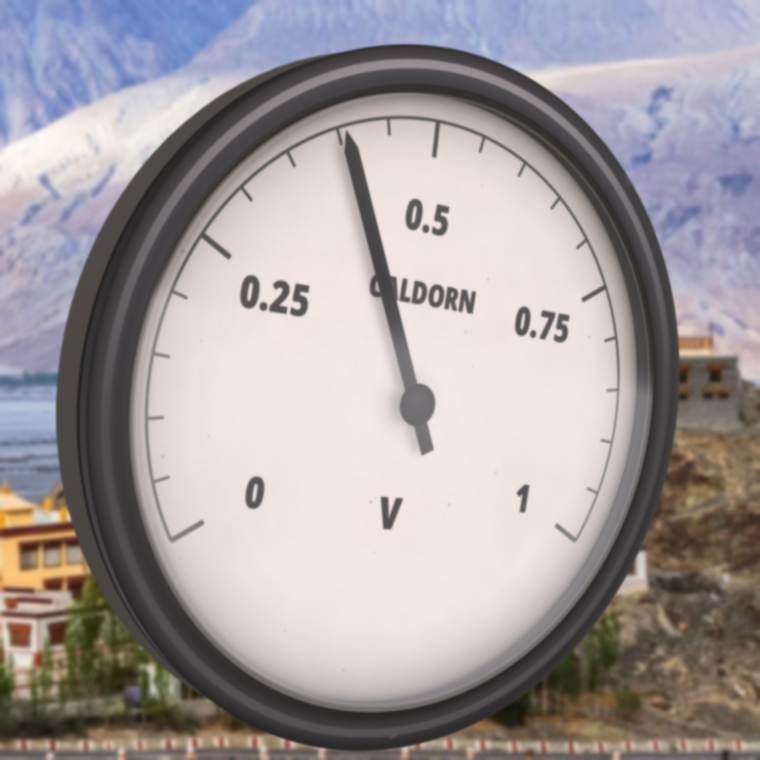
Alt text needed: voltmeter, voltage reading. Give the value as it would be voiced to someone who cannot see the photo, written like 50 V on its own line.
0.4 V
